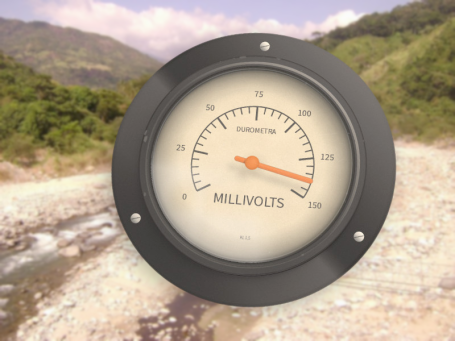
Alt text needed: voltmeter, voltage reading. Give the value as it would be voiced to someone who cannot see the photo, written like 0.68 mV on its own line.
140 mV
